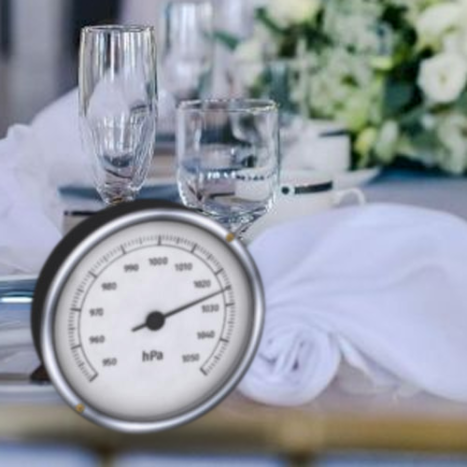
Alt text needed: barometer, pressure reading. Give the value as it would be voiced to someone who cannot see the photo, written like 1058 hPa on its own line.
1025 hPa
